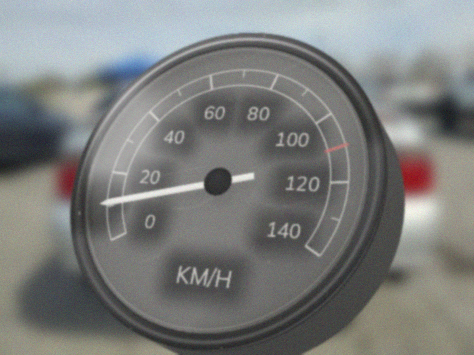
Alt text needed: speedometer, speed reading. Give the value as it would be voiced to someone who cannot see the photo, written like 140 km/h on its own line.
10 km/h
